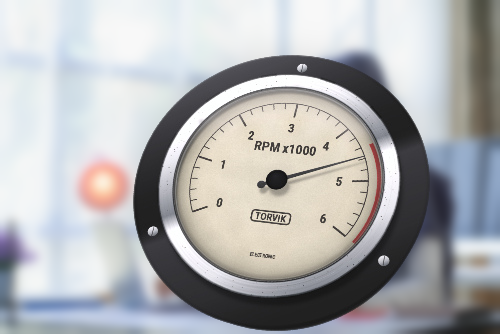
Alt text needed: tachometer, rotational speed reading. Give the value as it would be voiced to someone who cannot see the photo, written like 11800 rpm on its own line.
4600 rpm
